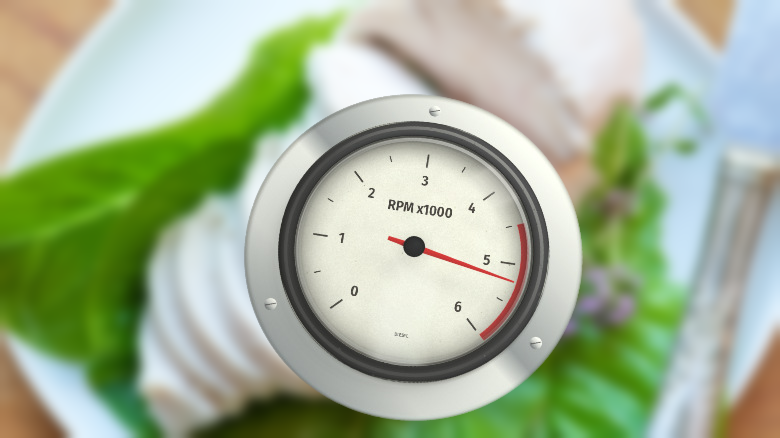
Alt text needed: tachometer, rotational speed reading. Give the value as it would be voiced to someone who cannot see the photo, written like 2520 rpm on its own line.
5250 rpm
